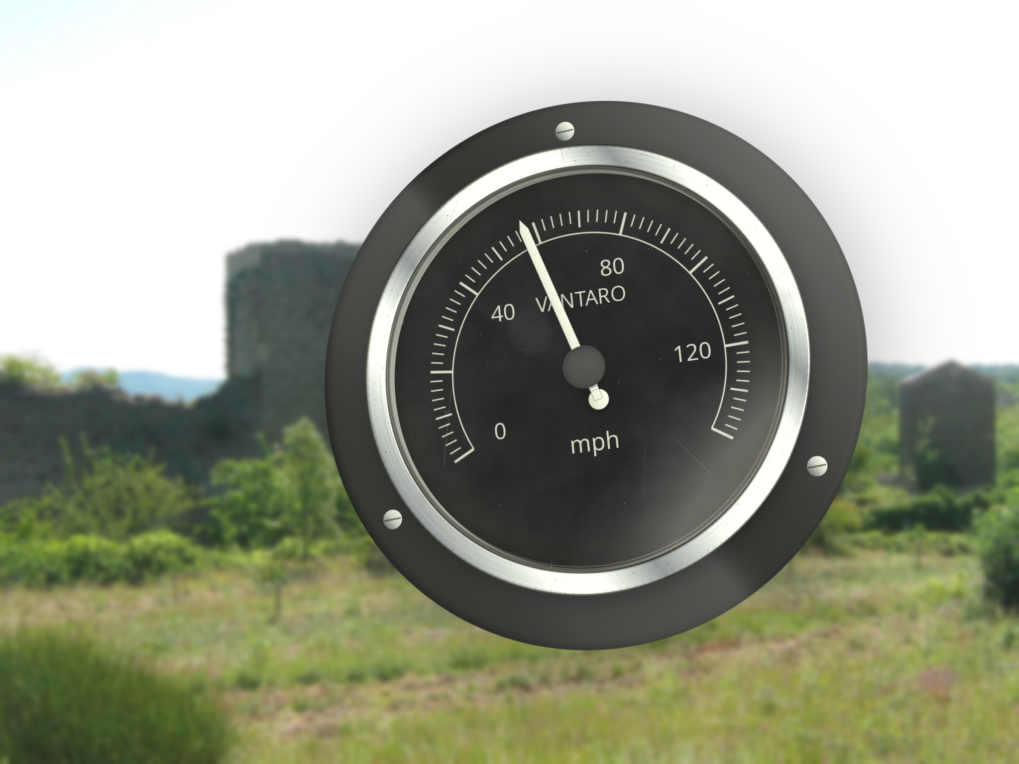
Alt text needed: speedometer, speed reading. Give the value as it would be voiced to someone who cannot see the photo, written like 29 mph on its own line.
58 mph
